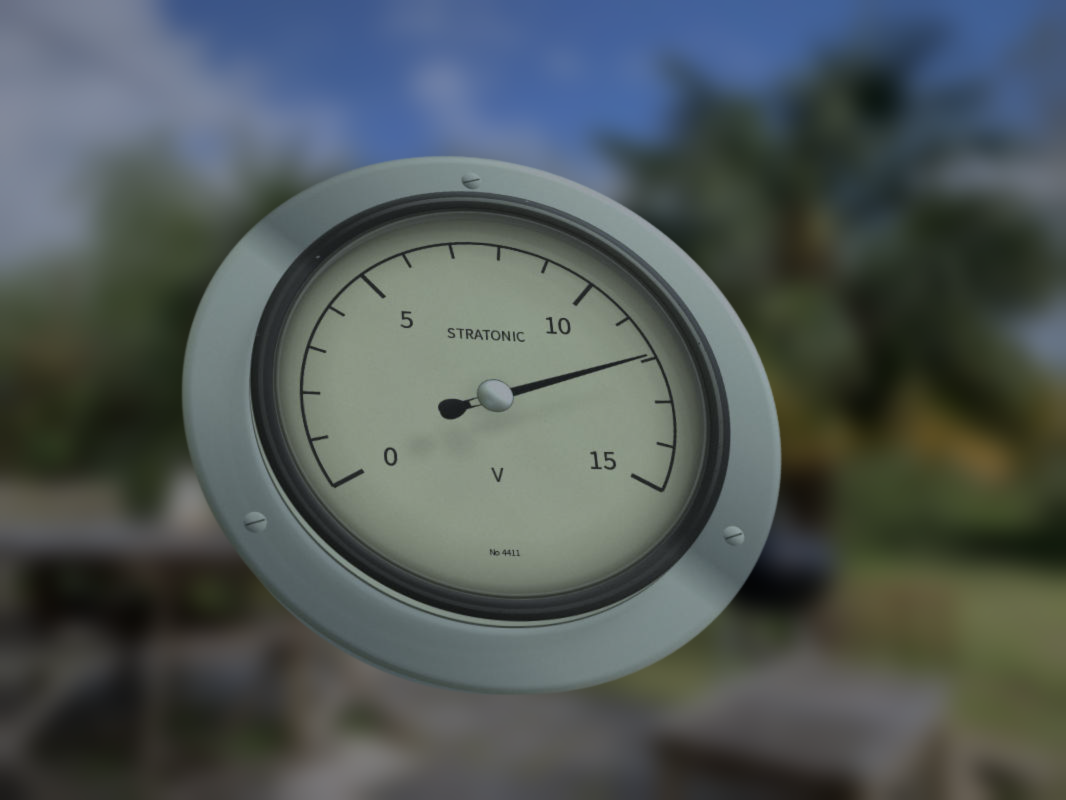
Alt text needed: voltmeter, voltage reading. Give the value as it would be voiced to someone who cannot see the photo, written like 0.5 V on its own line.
12 V
